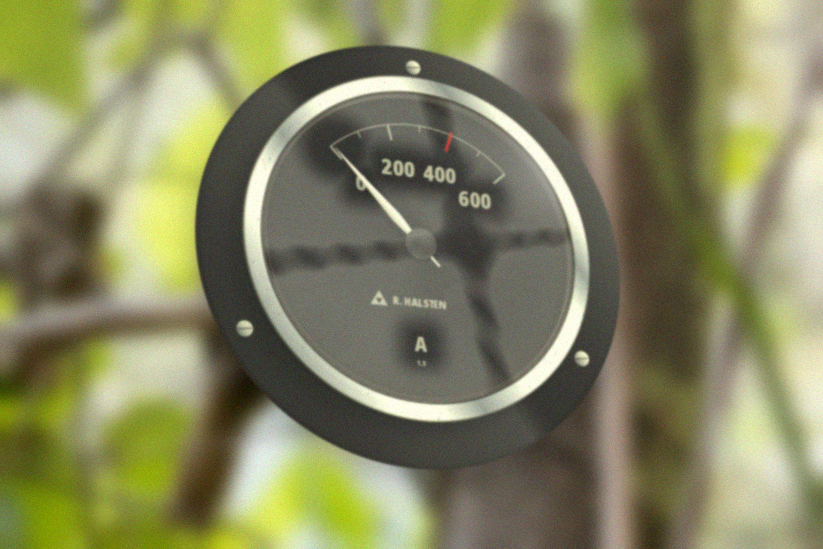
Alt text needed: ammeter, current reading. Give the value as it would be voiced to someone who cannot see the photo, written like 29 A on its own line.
0 A
